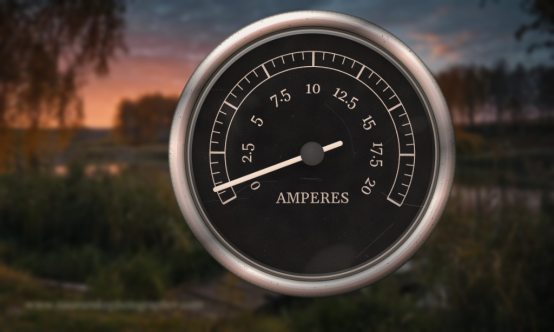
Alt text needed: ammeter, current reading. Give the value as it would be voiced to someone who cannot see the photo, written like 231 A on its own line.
0.75 A
